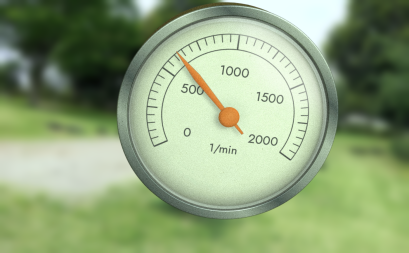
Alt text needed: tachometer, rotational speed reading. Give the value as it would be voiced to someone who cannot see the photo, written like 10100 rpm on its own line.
625 rpm
